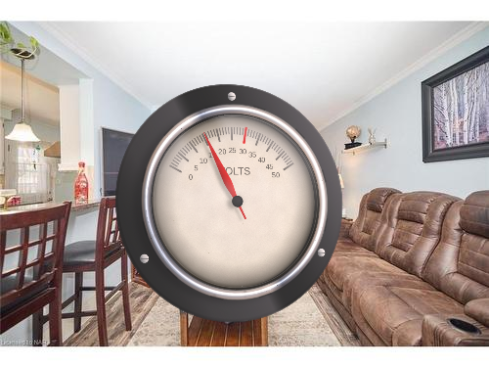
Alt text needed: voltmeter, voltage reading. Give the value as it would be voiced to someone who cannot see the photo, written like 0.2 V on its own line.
15 V
